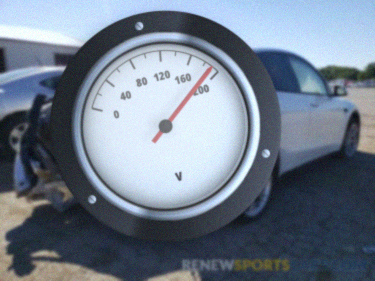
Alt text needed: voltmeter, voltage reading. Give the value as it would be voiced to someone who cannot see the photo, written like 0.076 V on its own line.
190 V
